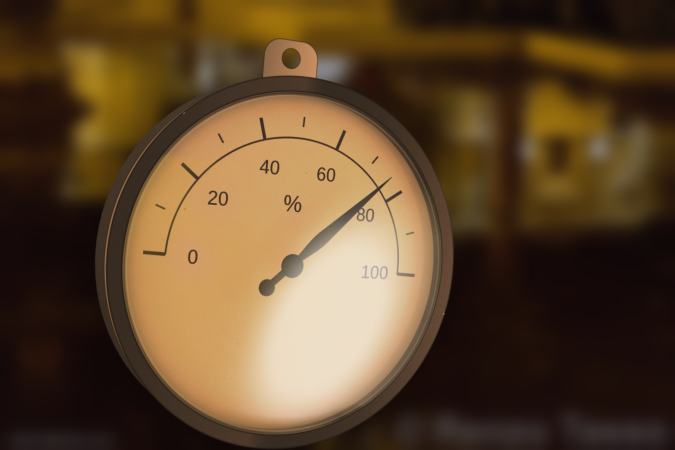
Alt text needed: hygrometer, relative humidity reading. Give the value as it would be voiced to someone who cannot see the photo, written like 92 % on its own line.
75 %
